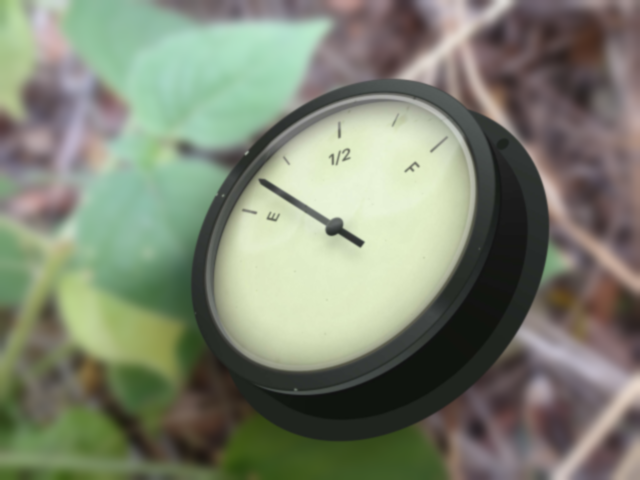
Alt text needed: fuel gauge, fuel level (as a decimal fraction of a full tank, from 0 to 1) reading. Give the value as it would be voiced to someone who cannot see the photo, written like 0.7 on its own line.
0.125
